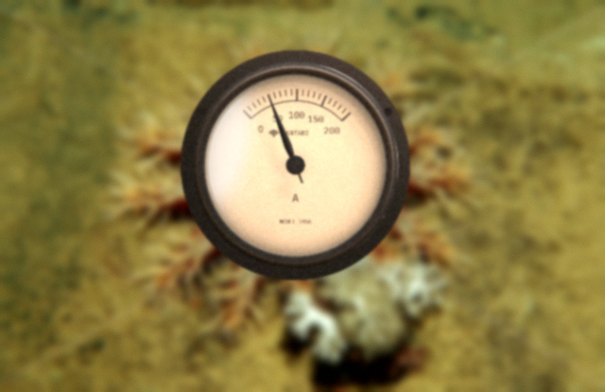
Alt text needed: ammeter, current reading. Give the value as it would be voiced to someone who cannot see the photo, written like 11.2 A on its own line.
50 A
